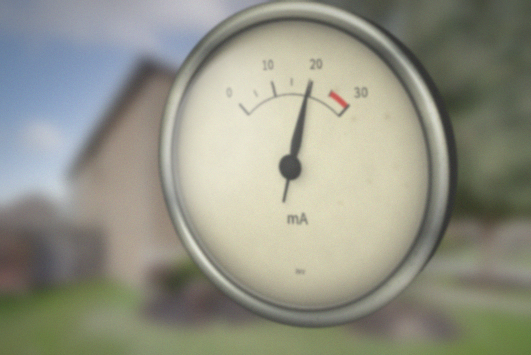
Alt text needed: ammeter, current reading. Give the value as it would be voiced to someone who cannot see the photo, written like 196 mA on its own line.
20 mA
